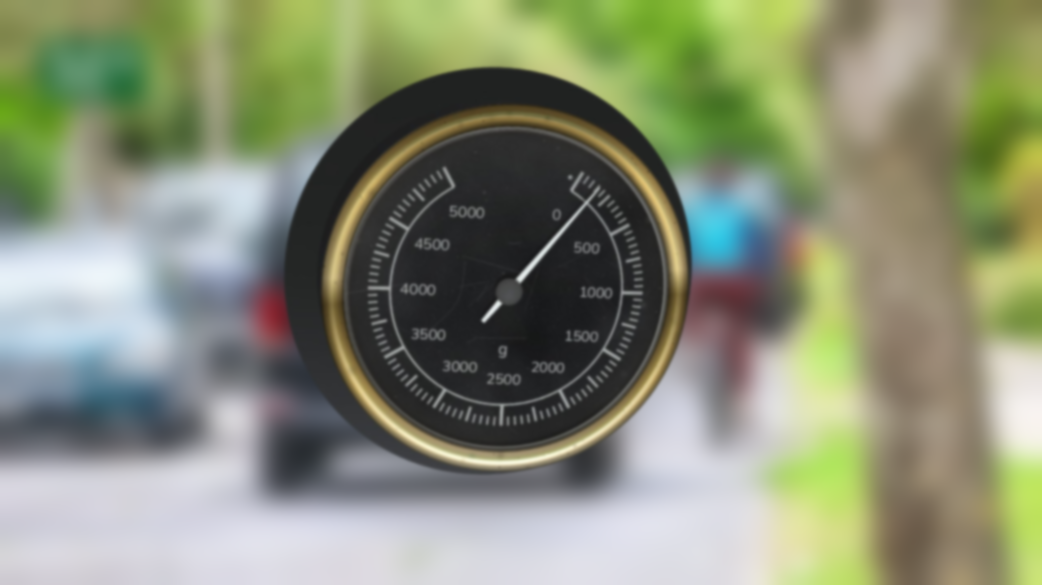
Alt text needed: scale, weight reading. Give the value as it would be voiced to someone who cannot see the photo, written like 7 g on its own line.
150 g
